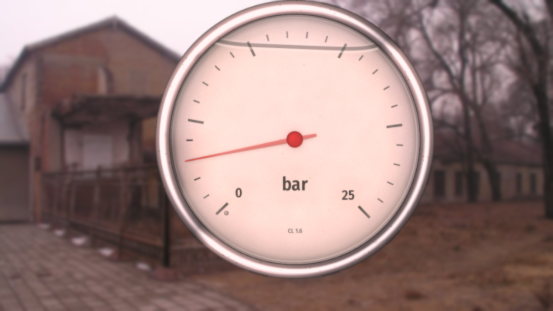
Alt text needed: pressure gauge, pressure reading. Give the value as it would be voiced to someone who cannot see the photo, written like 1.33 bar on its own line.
3 bar
